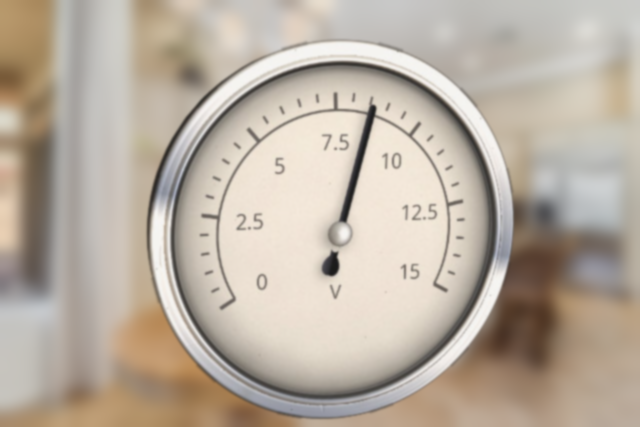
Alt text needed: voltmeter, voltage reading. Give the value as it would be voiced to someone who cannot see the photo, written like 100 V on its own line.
8.5 V
